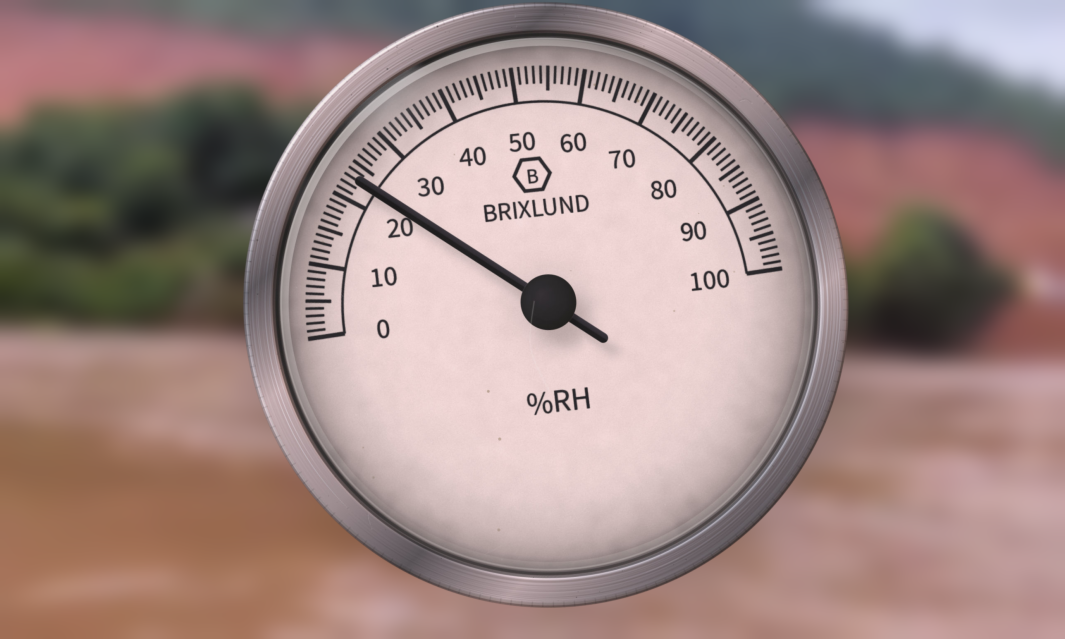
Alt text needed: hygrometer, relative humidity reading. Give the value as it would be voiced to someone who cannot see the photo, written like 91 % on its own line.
23 %
